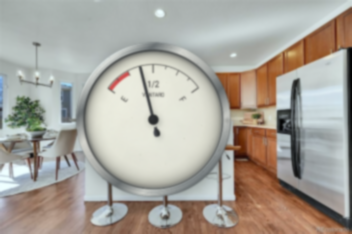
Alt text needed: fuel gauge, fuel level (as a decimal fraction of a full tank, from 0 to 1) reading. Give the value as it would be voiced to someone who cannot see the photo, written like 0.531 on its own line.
0.375
